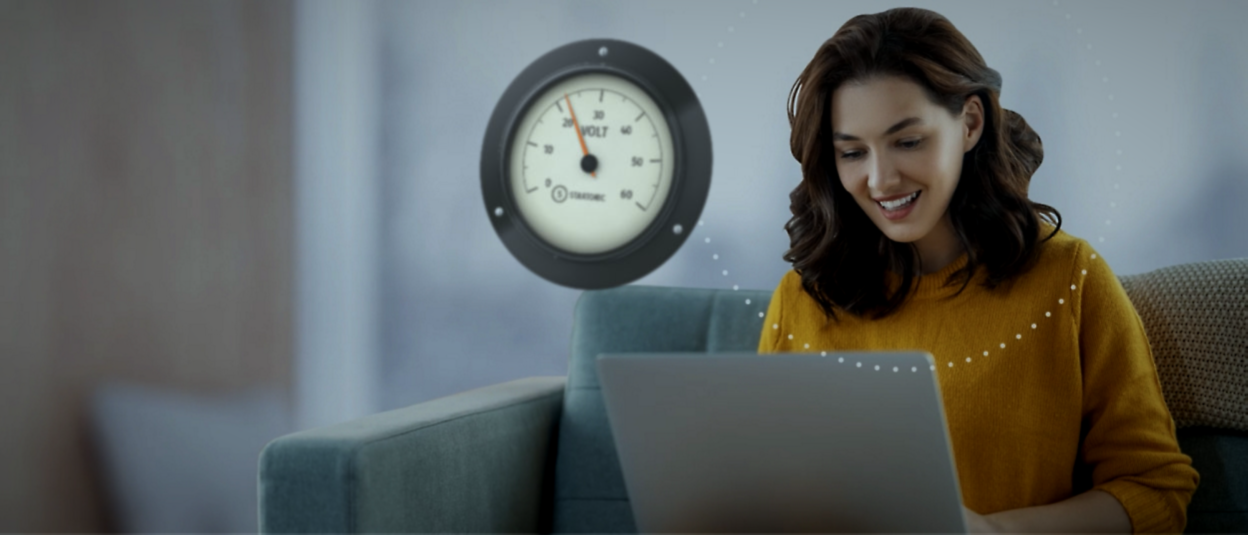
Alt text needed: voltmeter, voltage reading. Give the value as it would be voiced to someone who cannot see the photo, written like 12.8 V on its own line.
22.5 V
